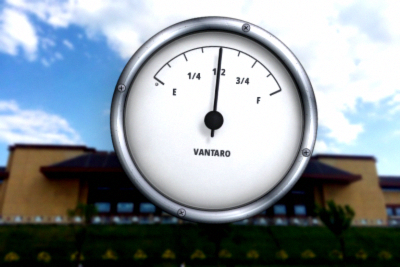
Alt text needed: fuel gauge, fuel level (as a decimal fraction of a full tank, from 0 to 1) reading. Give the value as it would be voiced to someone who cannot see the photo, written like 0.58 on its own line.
0.5
